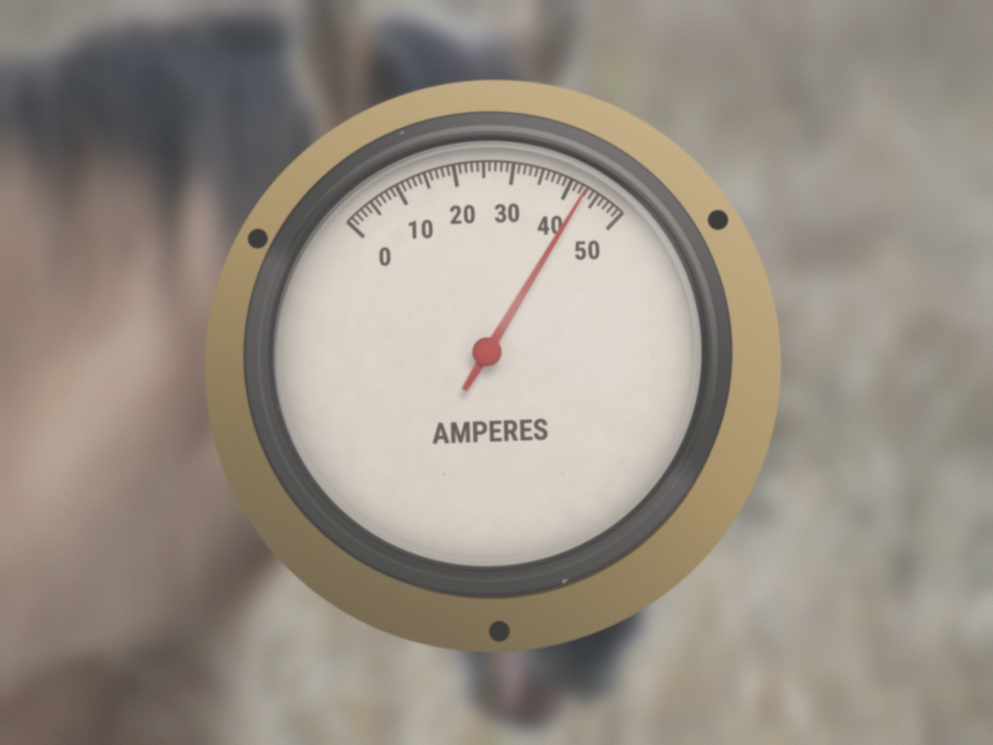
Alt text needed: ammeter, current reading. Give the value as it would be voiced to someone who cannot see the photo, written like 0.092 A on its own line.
43 A
